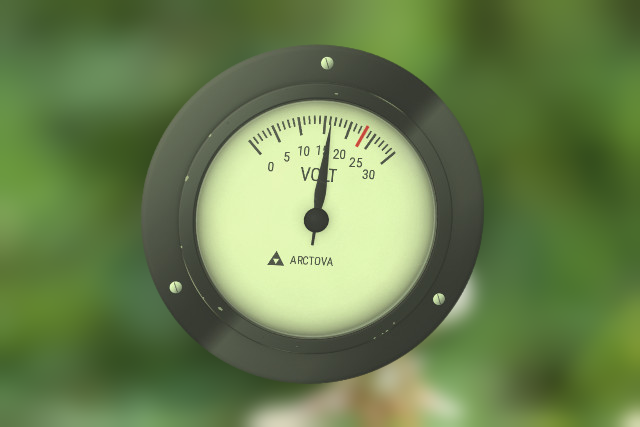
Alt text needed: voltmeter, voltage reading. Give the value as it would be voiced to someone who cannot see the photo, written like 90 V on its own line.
16 V
